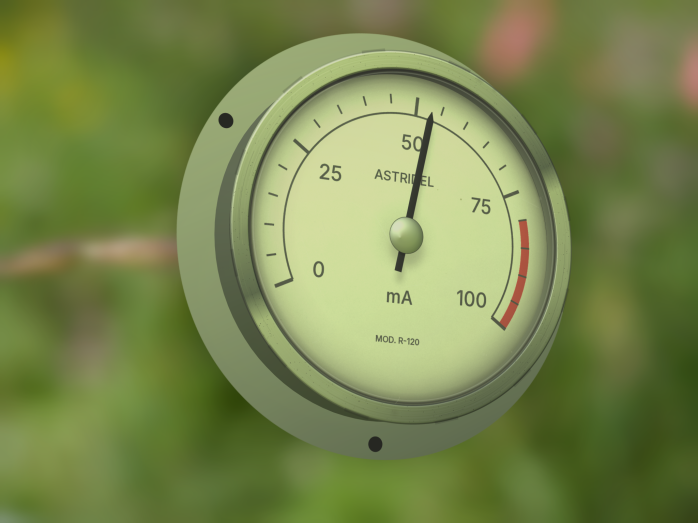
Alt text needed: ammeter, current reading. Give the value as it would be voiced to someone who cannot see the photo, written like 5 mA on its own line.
52.5 mA
